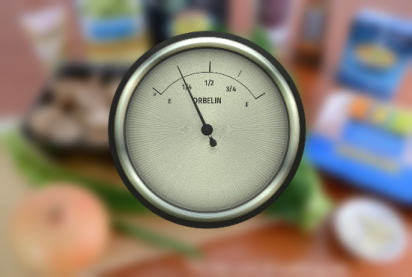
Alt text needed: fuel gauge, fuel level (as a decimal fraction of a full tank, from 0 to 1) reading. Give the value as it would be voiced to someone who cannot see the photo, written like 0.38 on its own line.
0.25
